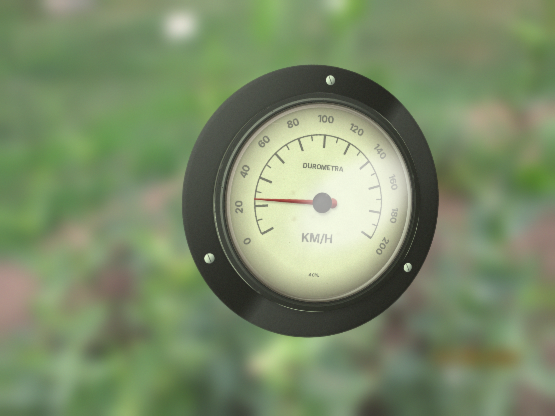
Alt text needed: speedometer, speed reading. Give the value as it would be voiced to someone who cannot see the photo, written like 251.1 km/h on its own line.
25 km/h
